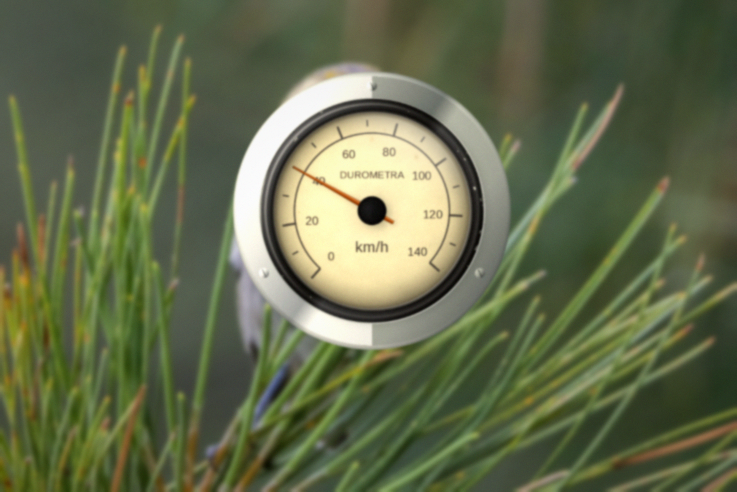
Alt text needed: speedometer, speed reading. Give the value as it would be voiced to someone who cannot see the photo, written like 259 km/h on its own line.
40 km/h
